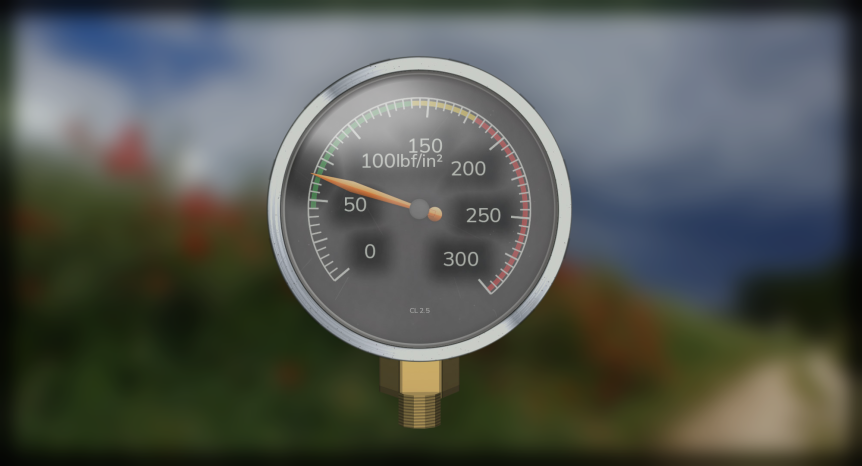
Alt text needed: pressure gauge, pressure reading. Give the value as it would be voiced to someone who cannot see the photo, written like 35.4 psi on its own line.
65 psi
